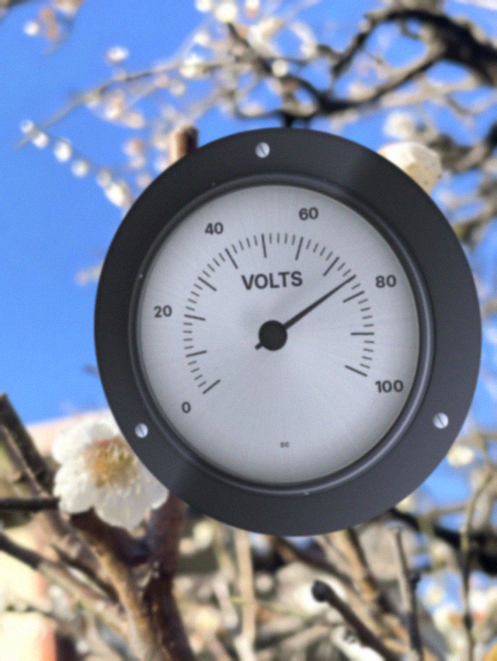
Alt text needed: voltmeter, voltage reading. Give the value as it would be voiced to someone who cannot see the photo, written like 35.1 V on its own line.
76 V
